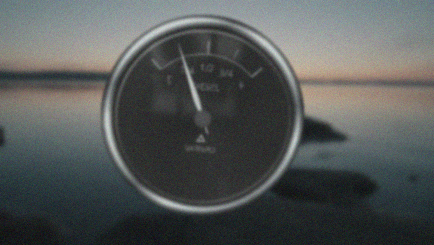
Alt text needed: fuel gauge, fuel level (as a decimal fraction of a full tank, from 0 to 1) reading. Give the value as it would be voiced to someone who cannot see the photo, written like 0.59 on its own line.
0.25
